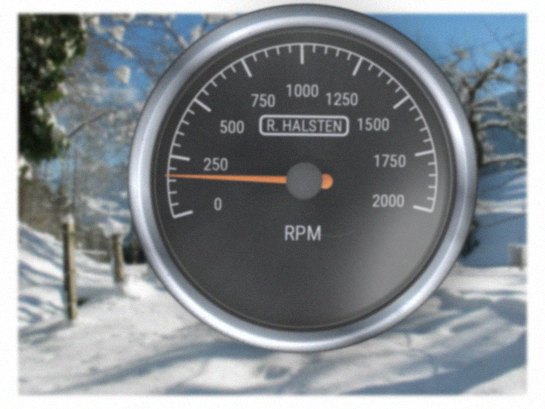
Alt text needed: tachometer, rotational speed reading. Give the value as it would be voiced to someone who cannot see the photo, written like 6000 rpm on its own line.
175 rpm
